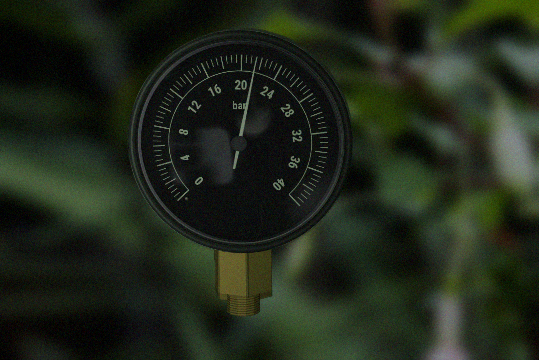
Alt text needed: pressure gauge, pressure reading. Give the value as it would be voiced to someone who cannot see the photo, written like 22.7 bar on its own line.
21.5 bar
